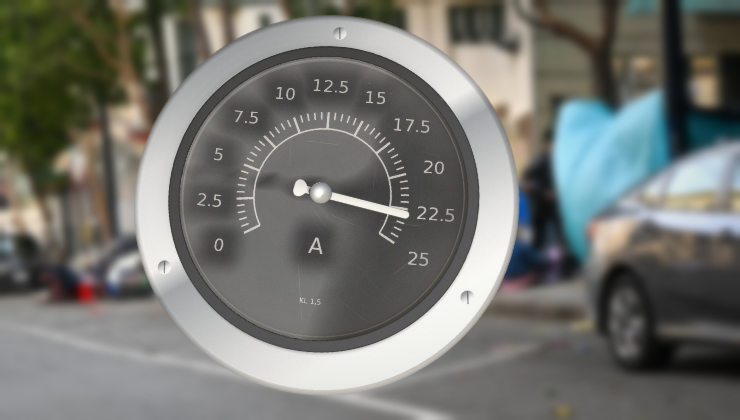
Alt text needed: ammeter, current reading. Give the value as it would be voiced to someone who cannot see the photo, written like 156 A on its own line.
23 A
